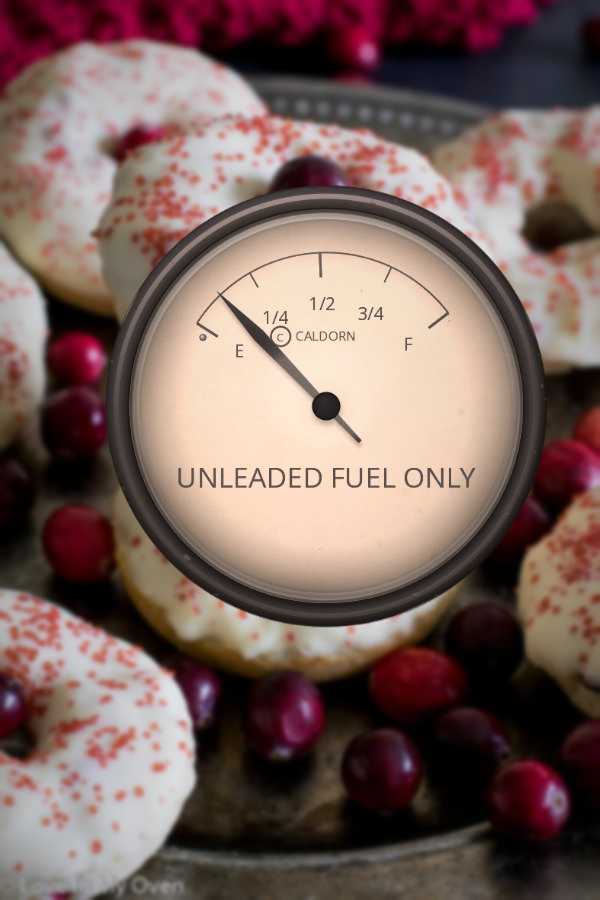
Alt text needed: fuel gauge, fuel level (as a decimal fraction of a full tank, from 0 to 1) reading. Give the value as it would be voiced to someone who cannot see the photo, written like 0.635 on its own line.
0.125
